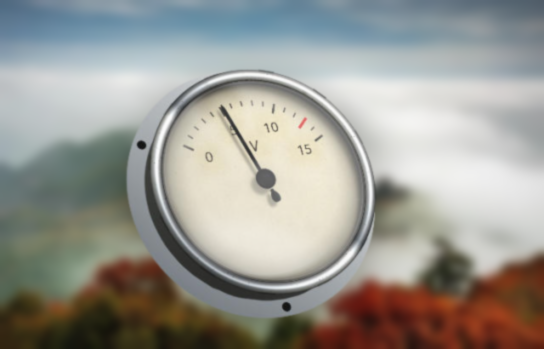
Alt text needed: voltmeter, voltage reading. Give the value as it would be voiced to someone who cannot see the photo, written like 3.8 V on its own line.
5 V
